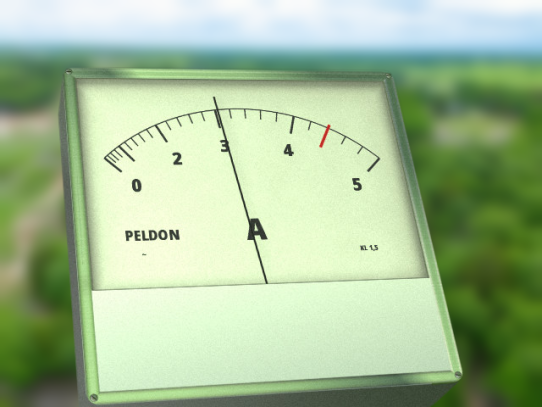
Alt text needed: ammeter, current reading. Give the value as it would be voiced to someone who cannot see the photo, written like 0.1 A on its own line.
3 A
